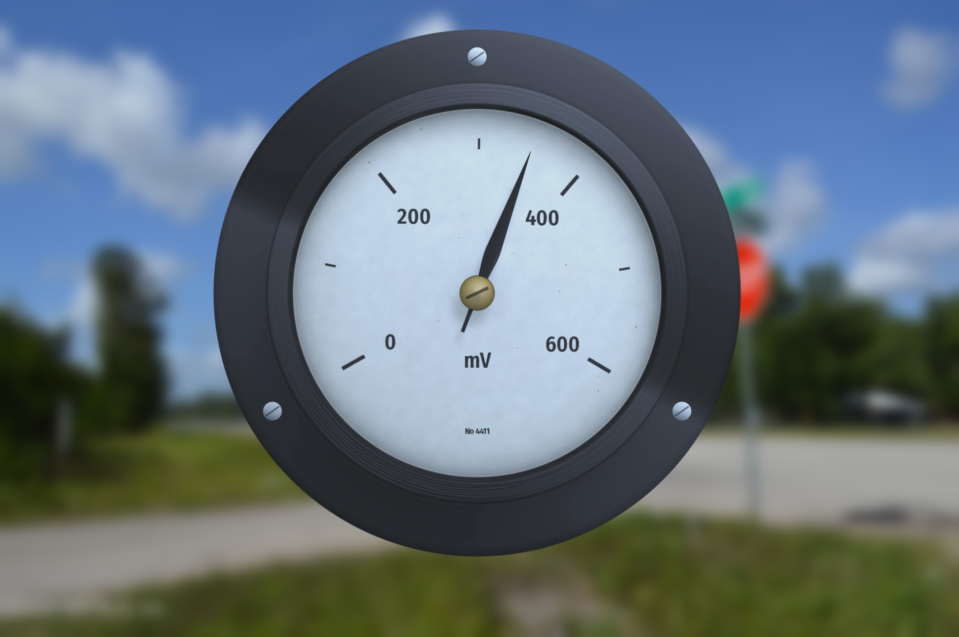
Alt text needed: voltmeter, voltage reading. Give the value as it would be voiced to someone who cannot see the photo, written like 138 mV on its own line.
350 mV
